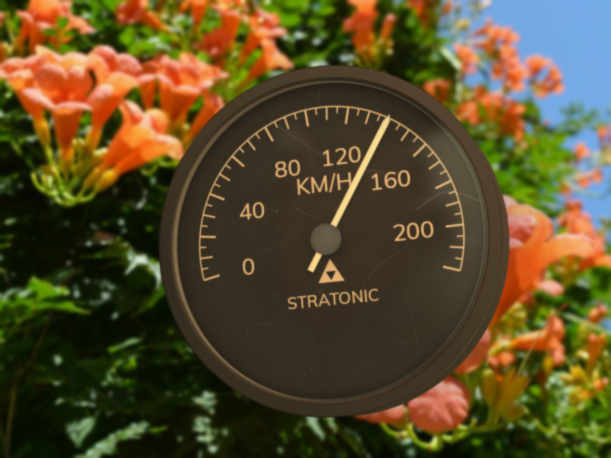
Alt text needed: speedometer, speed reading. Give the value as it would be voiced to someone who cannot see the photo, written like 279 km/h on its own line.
140 km/h
